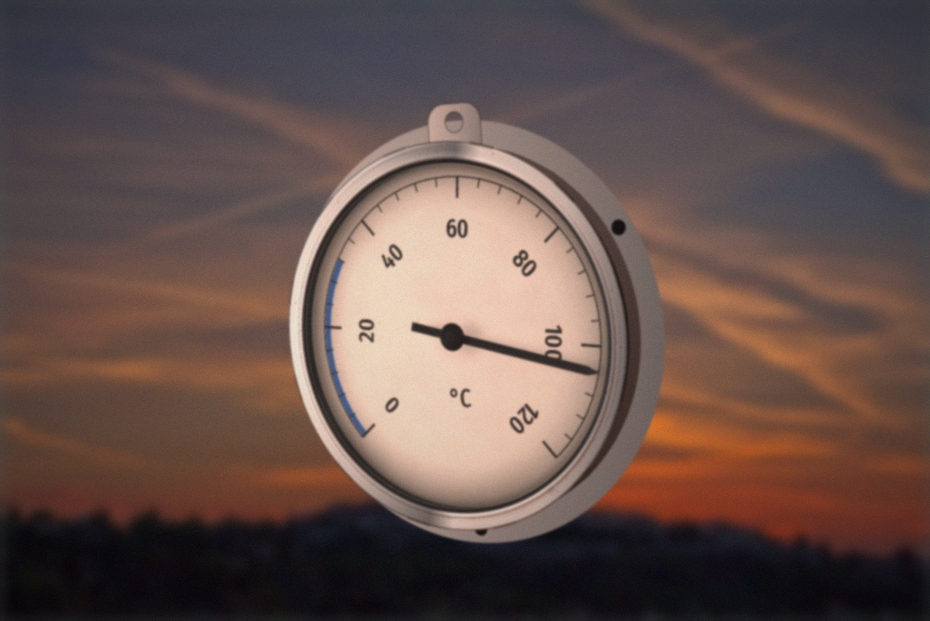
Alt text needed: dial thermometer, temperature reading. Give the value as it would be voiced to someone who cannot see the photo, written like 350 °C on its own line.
104 °C
